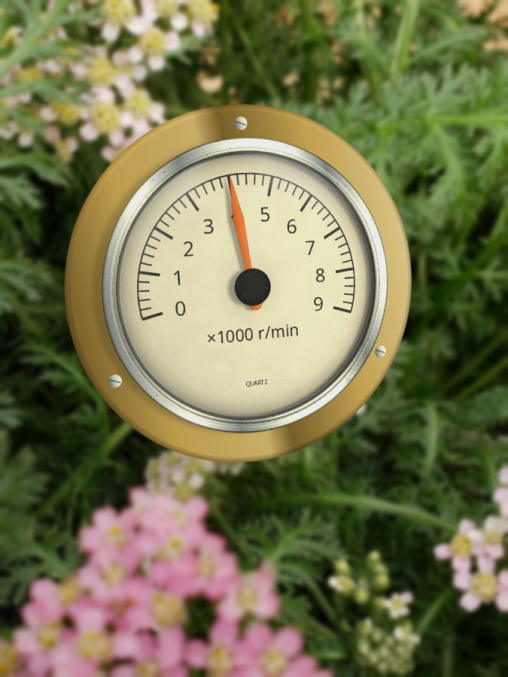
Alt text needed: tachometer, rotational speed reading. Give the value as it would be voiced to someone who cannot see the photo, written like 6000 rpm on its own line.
4000 rpm
